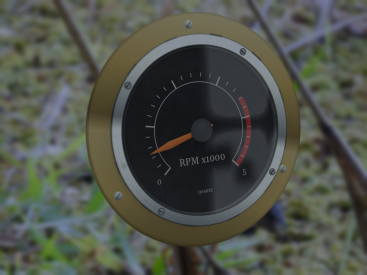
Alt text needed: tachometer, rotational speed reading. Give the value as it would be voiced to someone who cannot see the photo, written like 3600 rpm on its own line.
500 rpm
